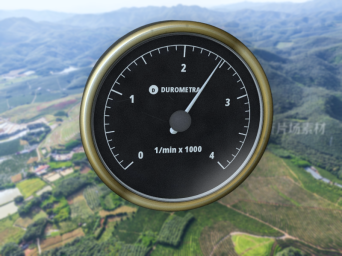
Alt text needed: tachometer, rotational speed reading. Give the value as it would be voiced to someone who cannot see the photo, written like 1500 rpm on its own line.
2450 rpm
